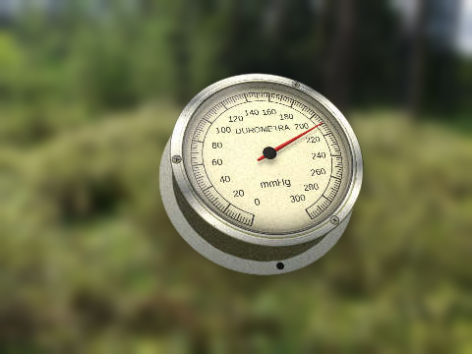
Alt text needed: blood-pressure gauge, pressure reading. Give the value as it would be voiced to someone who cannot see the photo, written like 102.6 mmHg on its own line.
210 mmHg
